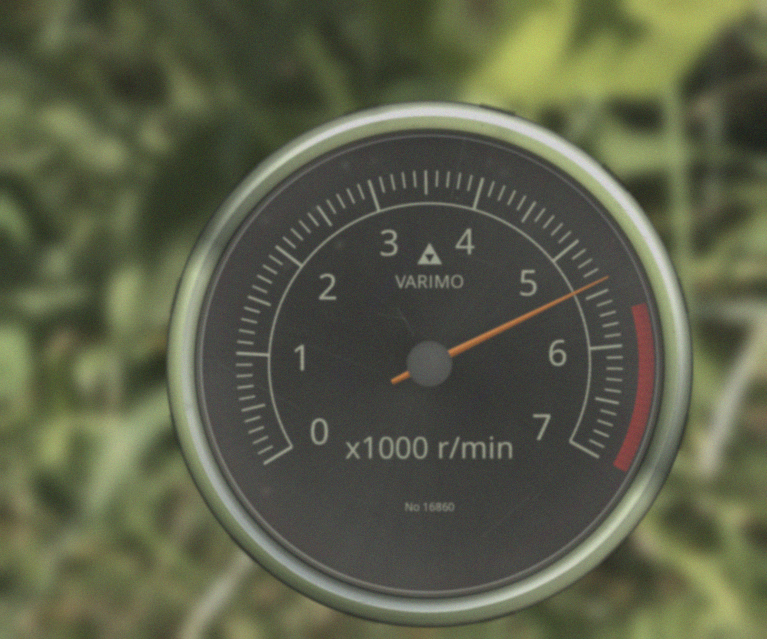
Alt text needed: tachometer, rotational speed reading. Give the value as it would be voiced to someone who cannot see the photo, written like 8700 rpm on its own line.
5400 rpm
